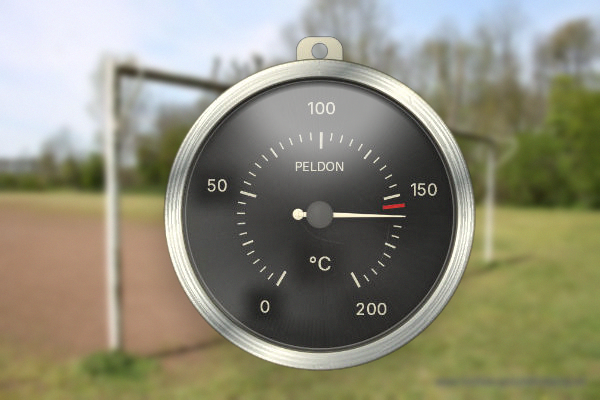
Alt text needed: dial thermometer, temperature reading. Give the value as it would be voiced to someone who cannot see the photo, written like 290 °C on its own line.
160 °C
